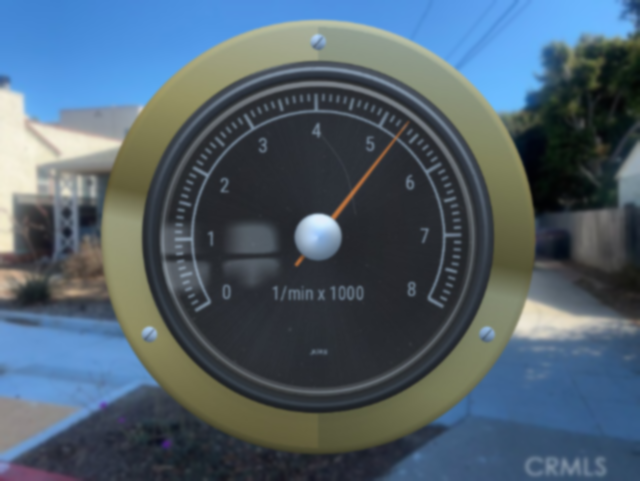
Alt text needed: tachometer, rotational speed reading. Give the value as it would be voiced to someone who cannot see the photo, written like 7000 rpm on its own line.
5300 rpm
